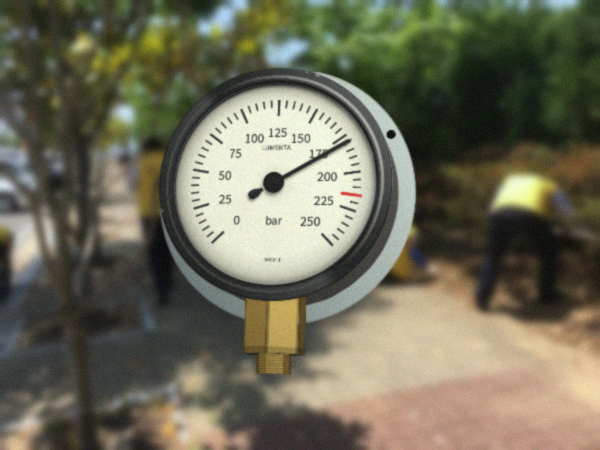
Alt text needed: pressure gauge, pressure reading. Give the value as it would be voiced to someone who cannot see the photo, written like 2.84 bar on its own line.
180 bar
